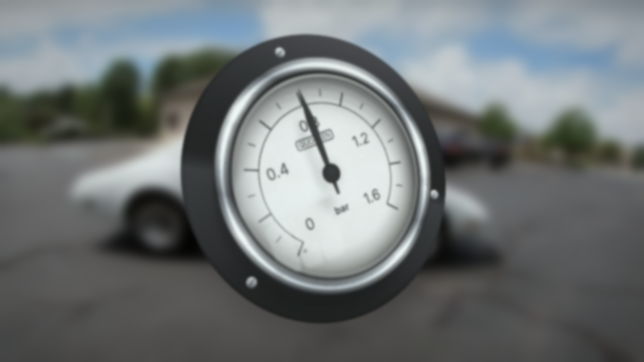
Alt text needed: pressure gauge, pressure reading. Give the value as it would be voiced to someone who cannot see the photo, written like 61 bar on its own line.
0.8 bar
